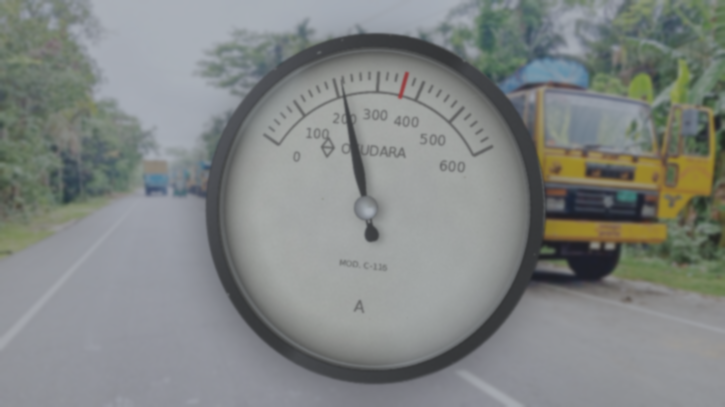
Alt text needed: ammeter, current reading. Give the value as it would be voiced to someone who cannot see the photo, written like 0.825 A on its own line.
220 A
